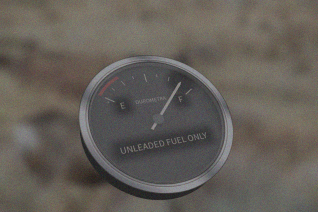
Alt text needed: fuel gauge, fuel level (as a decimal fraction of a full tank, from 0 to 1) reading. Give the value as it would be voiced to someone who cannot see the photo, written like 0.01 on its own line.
0.875
